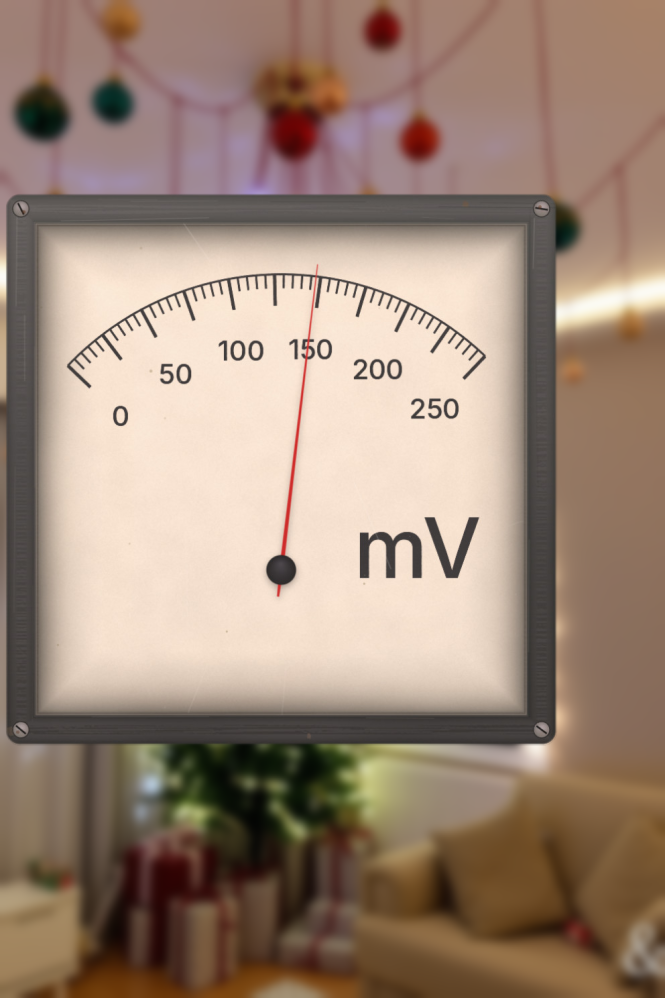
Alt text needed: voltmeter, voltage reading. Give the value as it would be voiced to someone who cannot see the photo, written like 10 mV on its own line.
147.5 mV
